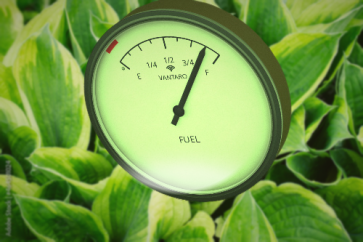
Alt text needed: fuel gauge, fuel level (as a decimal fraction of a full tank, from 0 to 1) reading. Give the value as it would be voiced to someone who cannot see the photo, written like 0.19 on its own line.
0.875
